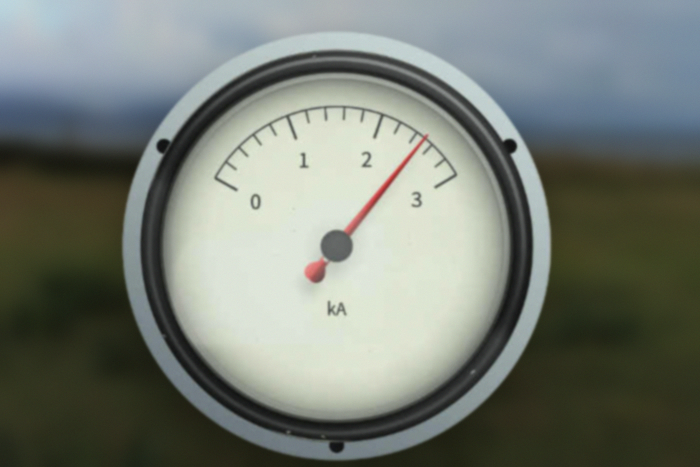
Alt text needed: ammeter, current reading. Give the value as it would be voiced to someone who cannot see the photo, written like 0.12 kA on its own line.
2.5 kA
